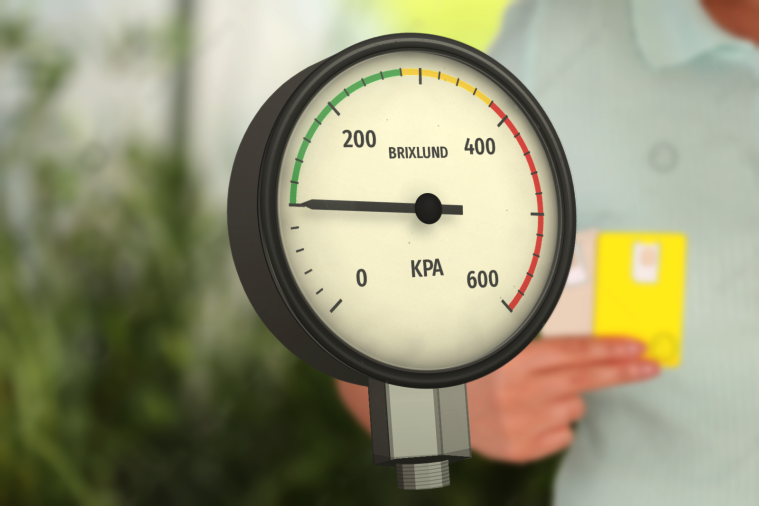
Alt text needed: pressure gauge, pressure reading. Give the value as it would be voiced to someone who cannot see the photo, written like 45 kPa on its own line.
100 kPa
